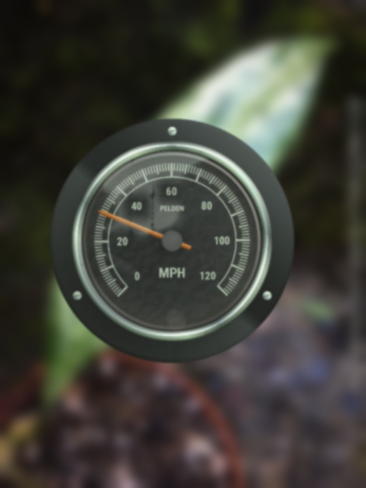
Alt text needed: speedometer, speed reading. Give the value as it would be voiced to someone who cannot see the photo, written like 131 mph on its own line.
30 mph
